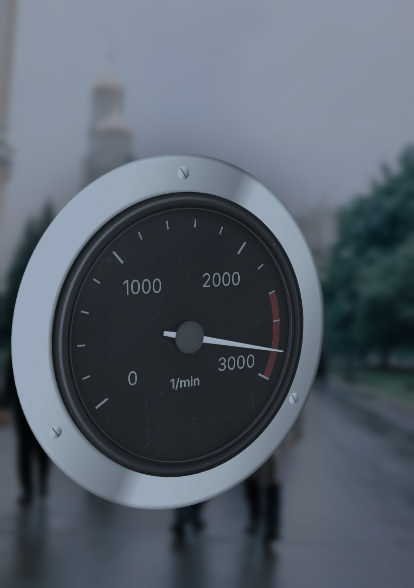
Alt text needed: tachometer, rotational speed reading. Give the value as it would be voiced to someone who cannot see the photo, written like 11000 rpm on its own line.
2800 rpm
